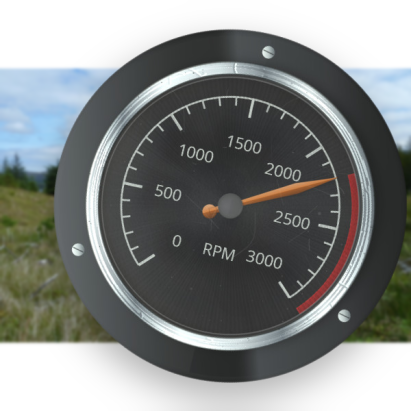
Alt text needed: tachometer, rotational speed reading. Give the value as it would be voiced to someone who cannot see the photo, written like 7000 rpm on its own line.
2200 rpm
